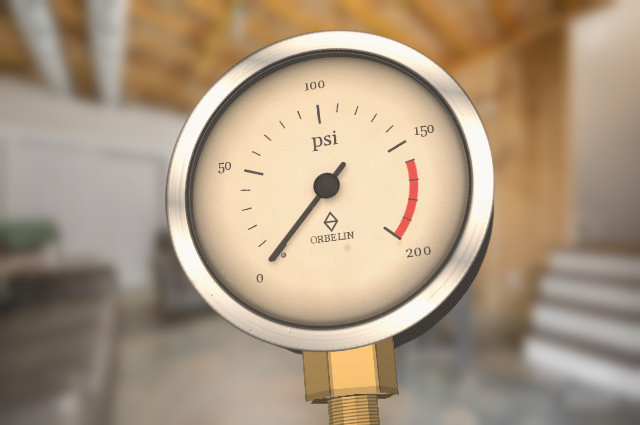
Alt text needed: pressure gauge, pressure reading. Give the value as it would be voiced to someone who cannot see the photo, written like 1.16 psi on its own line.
0 psi
